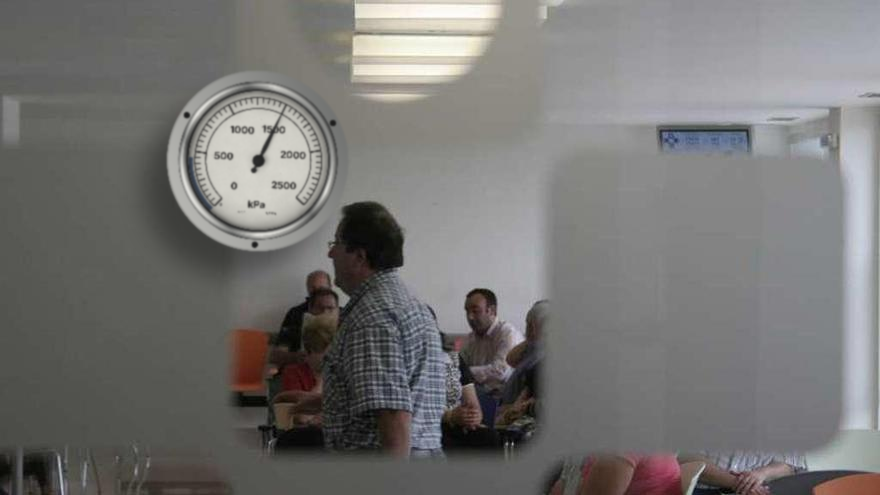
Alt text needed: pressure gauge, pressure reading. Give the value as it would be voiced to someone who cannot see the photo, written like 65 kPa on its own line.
1500 kPa
